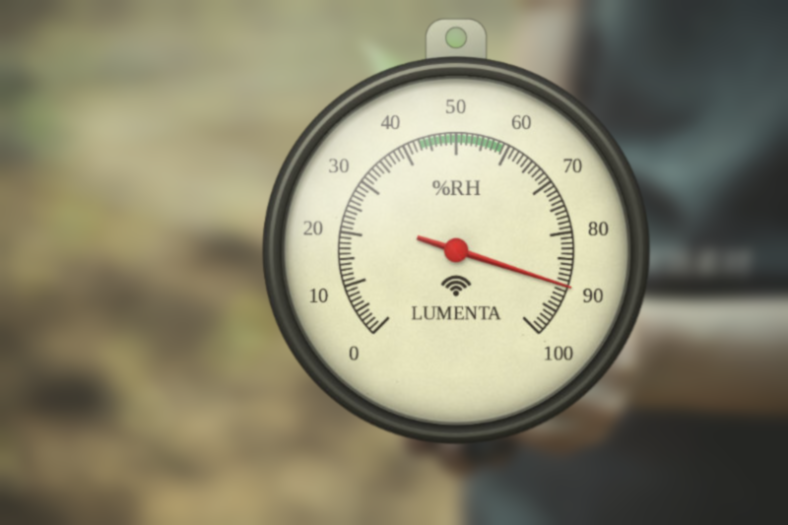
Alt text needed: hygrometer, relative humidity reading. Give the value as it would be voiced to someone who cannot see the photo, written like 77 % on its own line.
90 %
